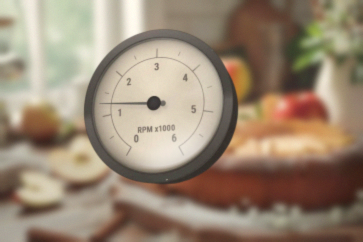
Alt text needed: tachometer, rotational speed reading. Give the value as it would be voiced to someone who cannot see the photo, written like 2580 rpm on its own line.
1250 rpm
